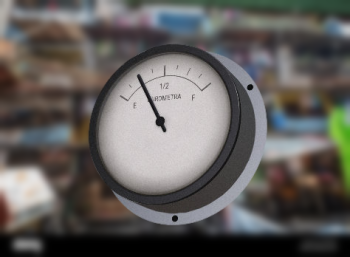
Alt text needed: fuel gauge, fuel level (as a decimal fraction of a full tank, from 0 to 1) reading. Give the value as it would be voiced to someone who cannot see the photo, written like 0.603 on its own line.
0.25
